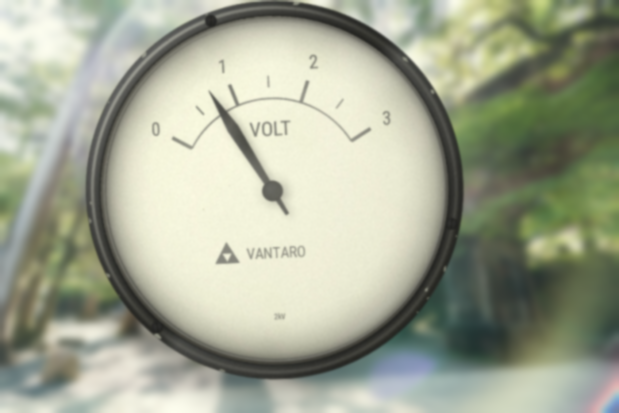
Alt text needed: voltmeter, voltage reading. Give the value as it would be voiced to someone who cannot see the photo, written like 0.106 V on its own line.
0.75 V
